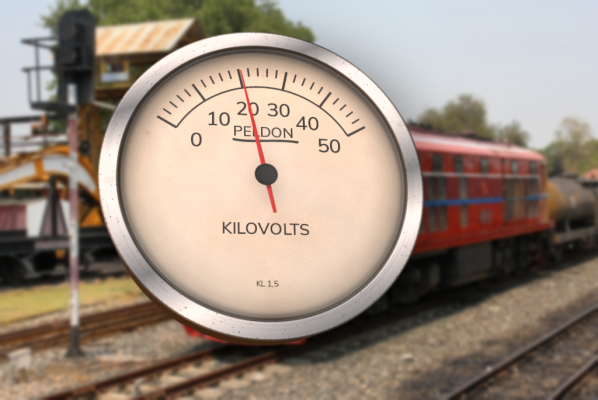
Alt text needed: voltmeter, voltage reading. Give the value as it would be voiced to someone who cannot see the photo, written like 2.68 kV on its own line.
20 kV
